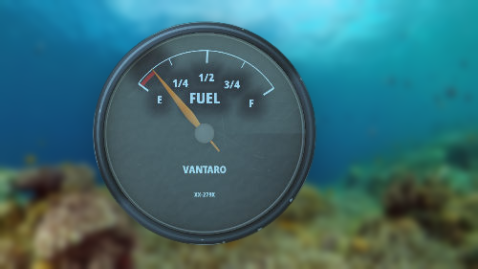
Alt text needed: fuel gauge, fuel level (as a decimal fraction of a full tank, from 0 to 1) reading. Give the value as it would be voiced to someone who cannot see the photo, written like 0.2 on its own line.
0.125
